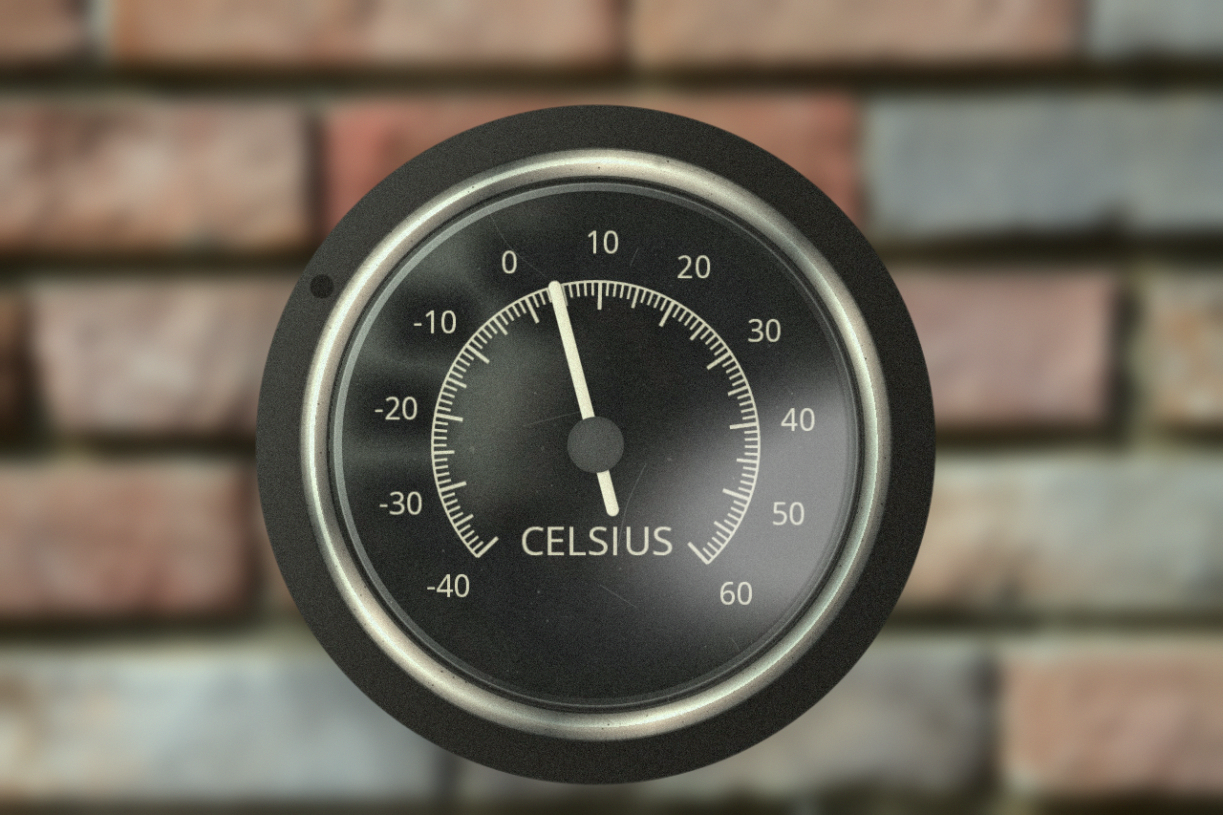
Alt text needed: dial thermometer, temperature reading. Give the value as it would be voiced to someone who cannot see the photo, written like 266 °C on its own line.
4 °C
